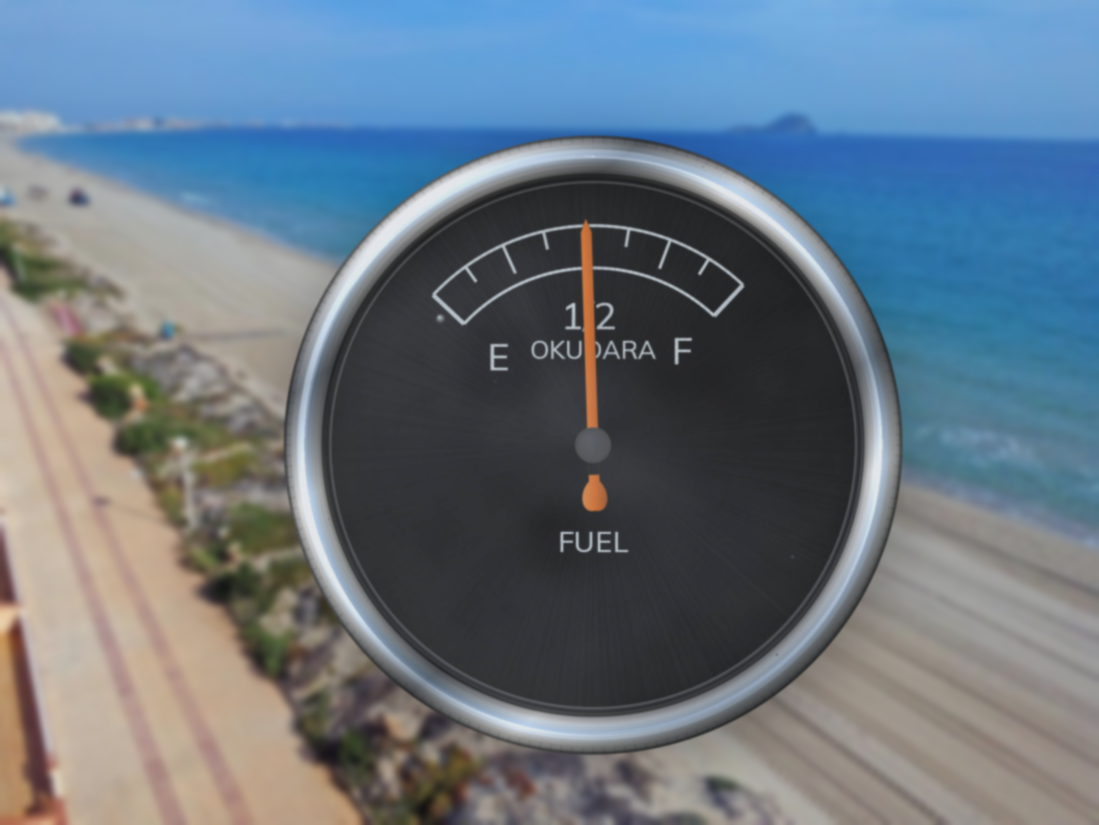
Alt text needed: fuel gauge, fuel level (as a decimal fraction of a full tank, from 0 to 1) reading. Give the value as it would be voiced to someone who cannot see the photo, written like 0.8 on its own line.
0.5
